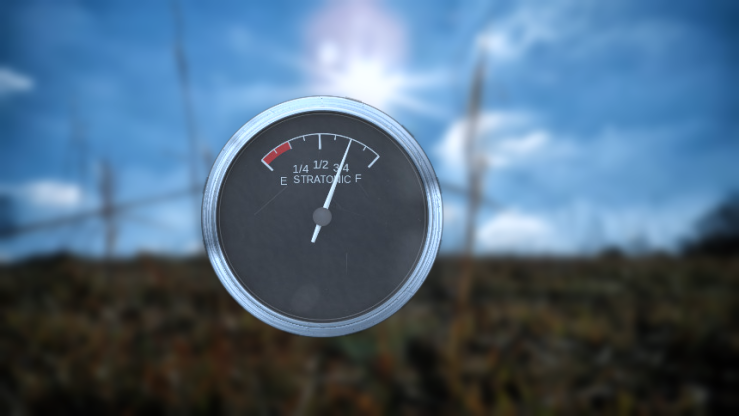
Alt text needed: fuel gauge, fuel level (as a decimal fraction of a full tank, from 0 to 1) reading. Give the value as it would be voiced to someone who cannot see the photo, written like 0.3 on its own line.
0.75
